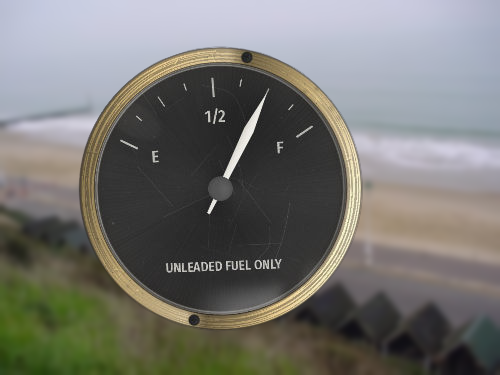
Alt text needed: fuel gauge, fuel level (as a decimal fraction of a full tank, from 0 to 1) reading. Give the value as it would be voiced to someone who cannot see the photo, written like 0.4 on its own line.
0.75
